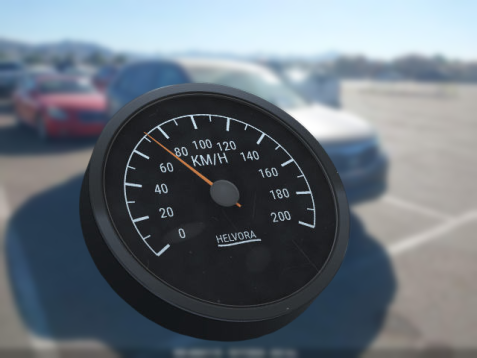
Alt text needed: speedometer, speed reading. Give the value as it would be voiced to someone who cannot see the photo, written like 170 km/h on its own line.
70 km/h
